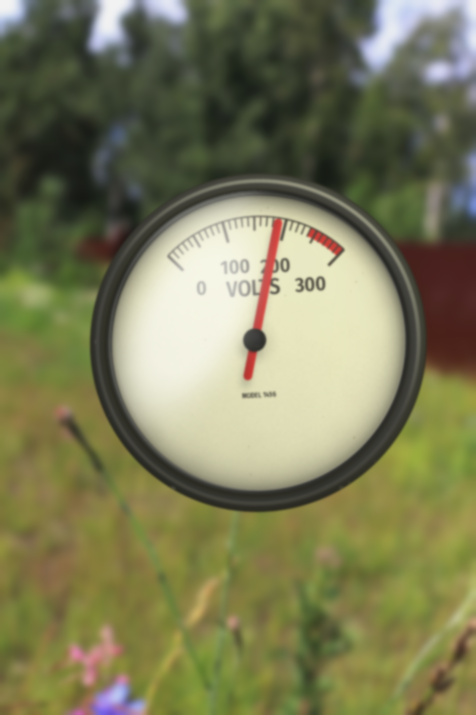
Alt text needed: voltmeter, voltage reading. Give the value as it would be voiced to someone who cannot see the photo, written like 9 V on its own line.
190 V
